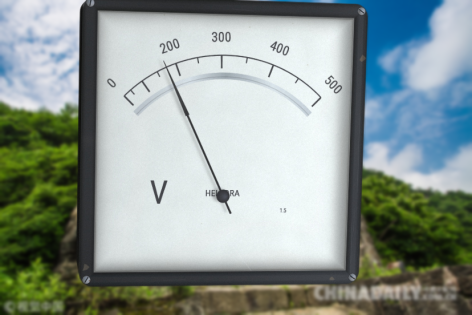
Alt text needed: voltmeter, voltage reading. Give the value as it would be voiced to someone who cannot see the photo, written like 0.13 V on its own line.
175 V
